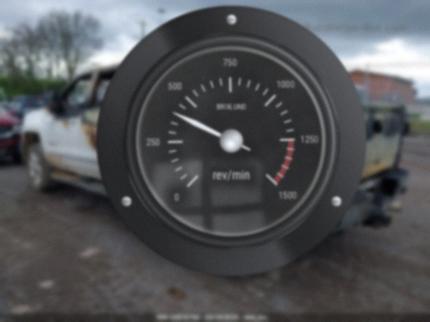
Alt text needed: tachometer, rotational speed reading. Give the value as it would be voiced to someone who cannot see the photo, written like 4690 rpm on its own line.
400 rpm
